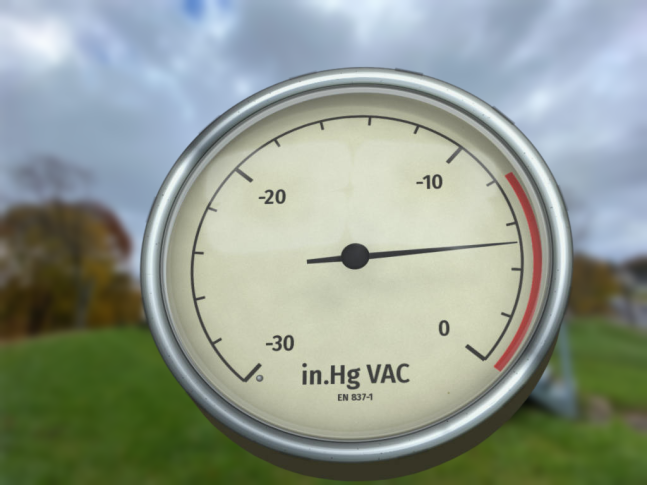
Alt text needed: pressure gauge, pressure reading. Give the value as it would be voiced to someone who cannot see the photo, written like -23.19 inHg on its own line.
-5 inHg
